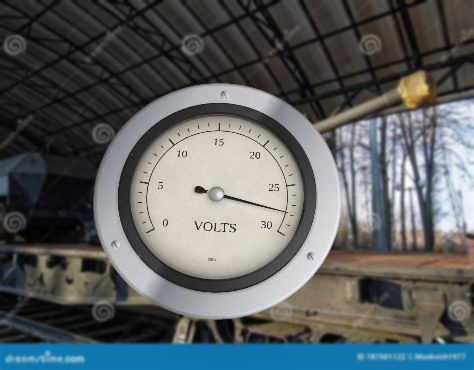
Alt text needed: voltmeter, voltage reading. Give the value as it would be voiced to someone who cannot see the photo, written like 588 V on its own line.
28 V
